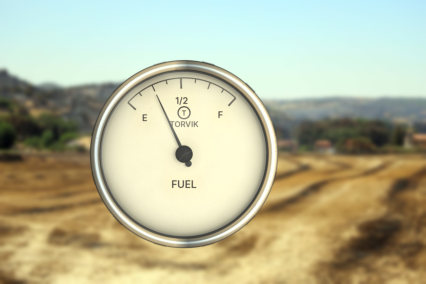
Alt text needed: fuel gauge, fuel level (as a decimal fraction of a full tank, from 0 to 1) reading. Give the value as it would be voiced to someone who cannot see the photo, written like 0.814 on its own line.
0.25
